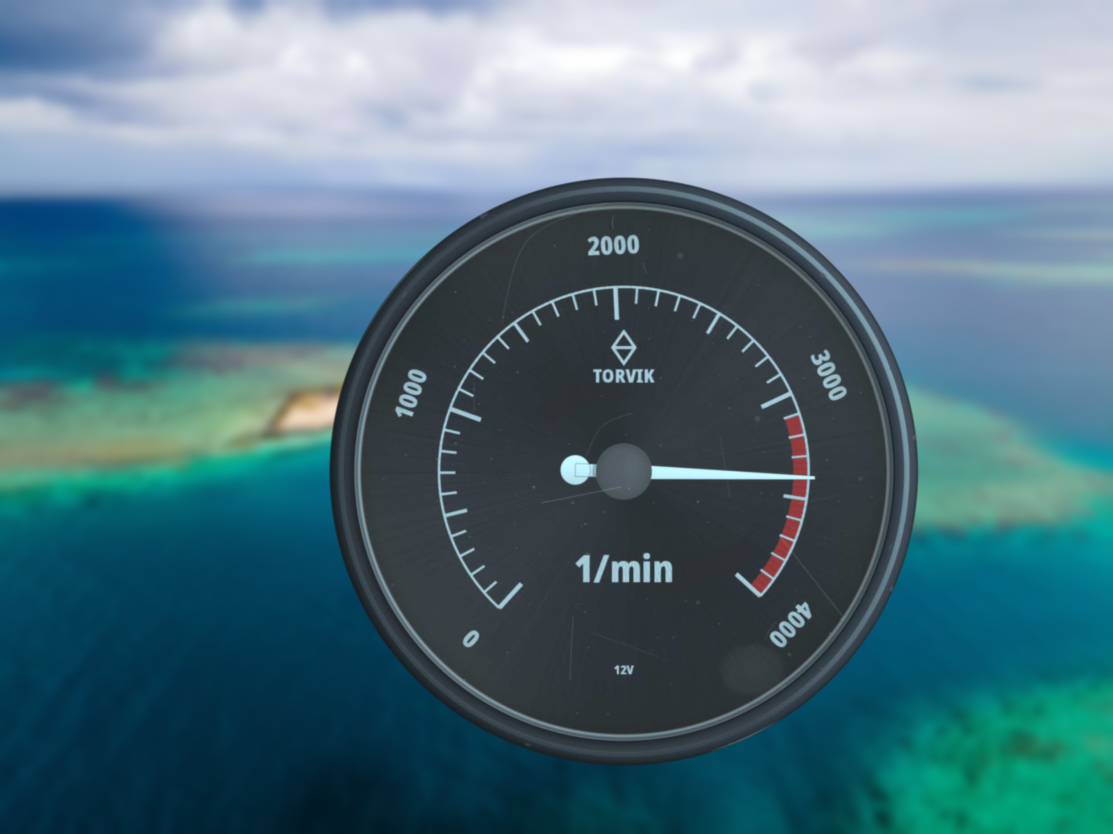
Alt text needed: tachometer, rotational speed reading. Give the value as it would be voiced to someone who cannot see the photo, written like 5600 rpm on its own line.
3400 rpm
